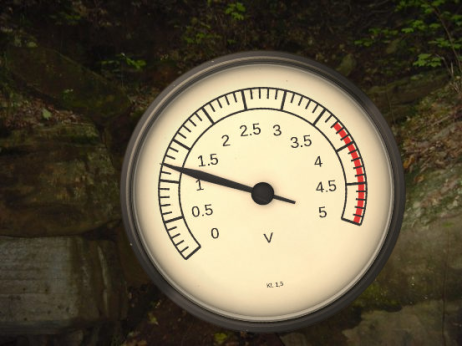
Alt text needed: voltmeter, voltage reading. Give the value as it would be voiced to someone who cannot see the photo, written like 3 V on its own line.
1.2 V
